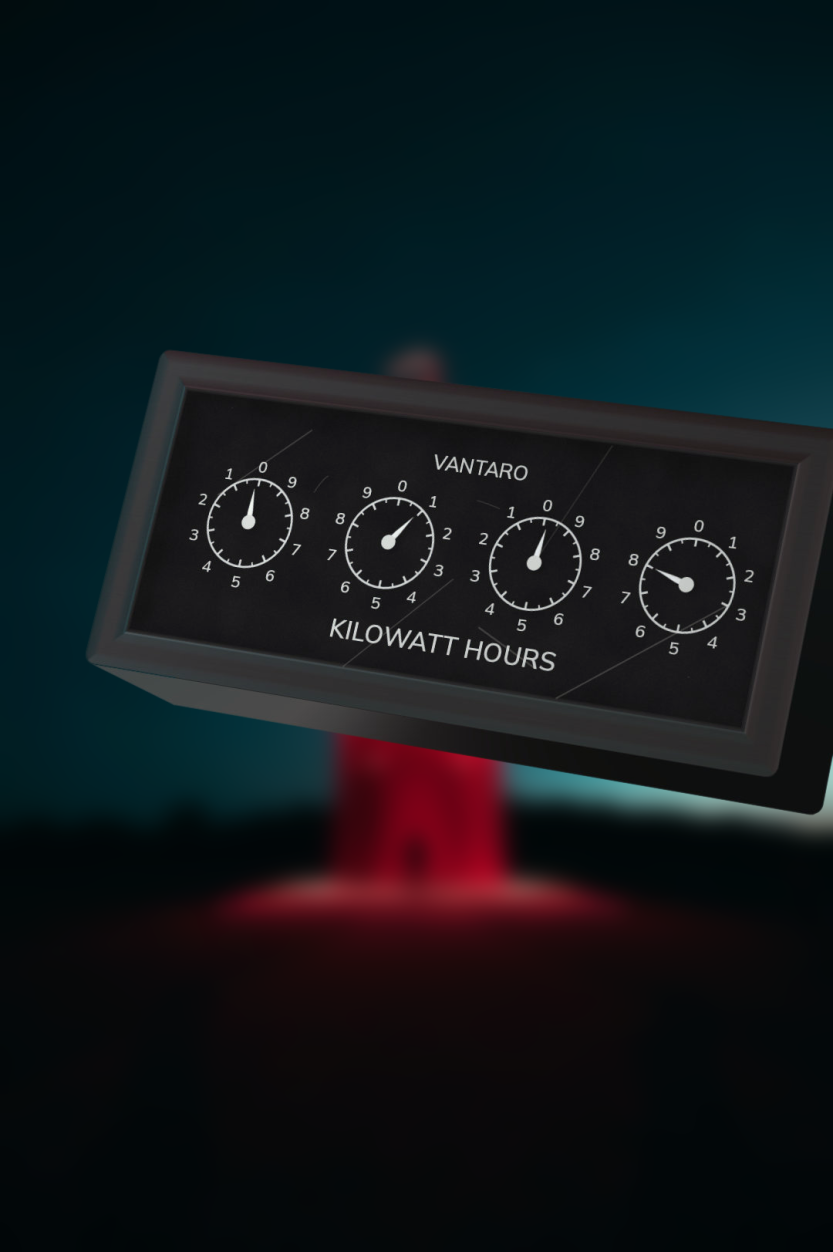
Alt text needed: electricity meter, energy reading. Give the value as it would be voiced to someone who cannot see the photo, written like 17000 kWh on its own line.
98 kWh
